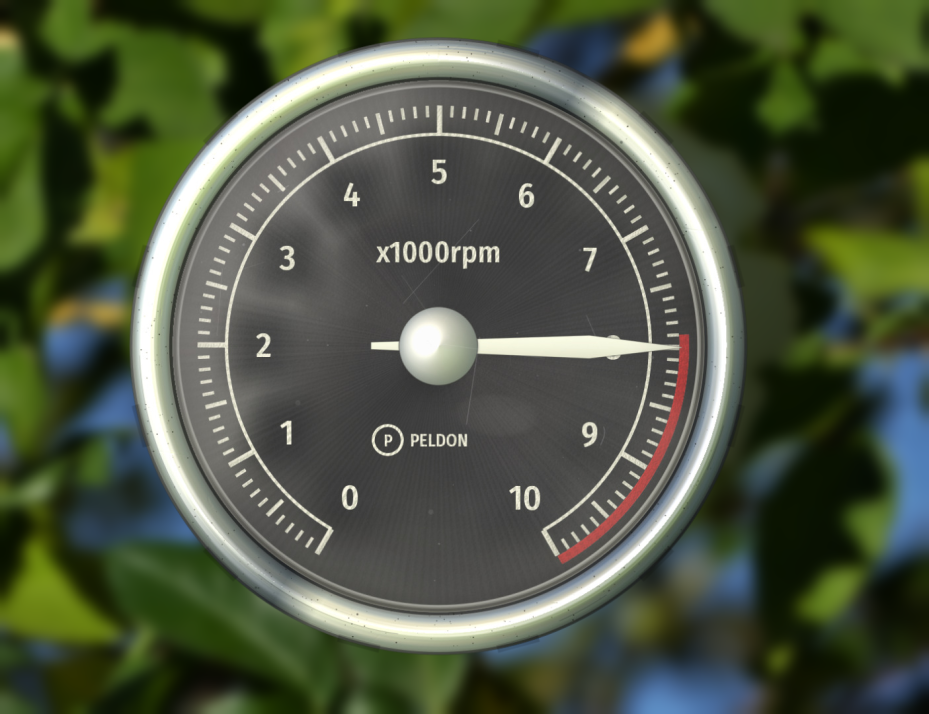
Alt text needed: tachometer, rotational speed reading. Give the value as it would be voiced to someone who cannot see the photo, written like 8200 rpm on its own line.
8000 rpm
